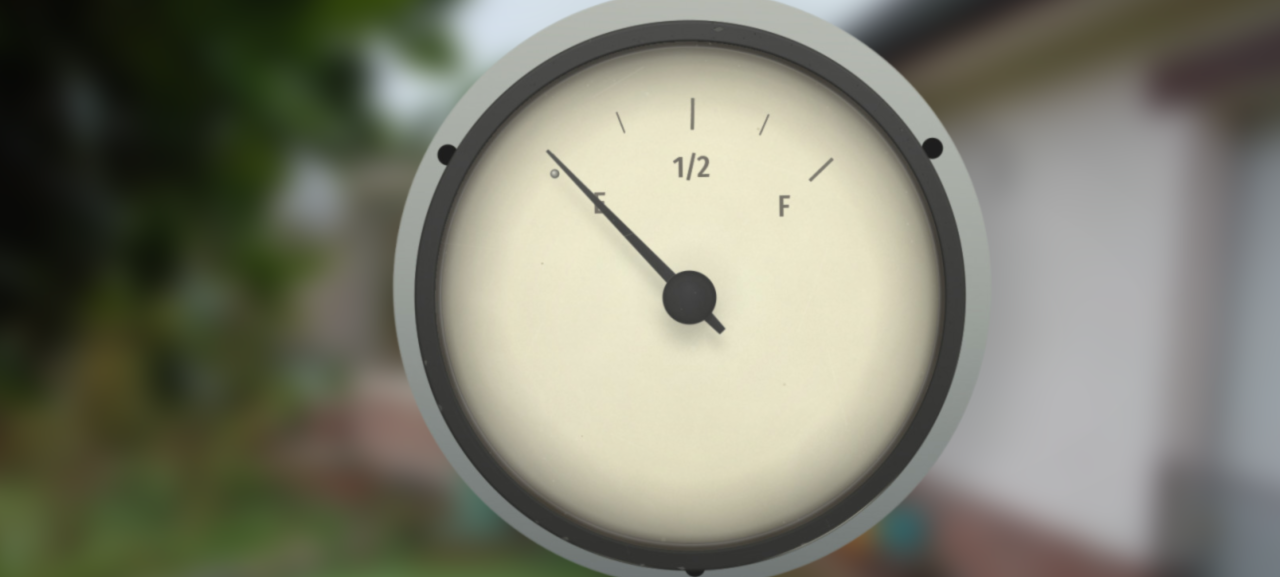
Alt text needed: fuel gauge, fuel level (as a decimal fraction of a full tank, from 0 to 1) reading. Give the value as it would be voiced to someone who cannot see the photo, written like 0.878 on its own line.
0
